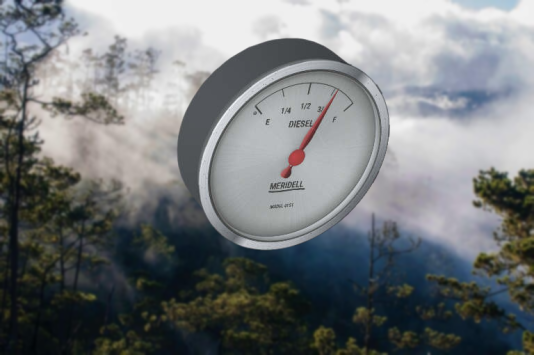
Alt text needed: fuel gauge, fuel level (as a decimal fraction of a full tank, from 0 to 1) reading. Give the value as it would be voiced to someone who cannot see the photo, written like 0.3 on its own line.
0.75
